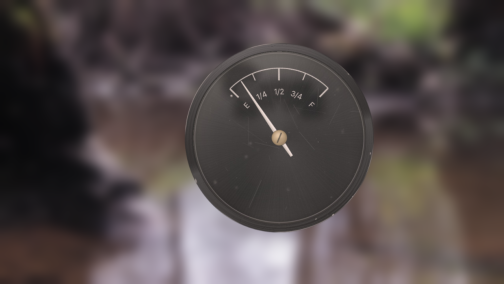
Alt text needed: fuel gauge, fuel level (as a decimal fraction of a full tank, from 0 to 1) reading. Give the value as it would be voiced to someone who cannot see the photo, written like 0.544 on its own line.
0.125
